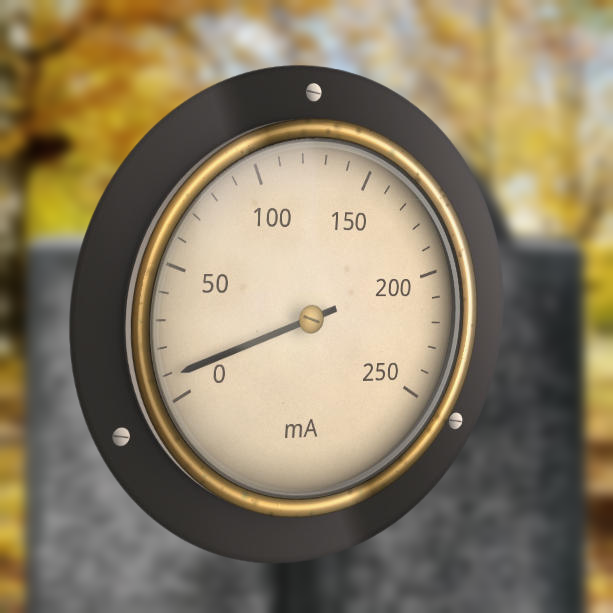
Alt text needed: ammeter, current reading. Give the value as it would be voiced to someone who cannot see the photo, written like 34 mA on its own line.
10 mA
